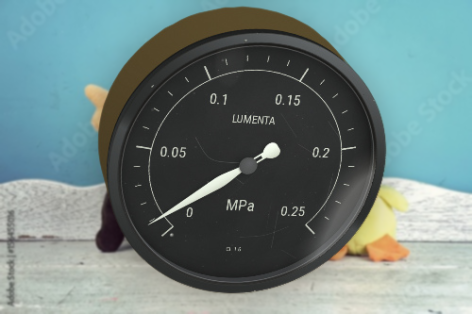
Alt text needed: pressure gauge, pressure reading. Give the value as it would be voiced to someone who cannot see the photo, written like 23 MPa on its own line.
0.01 MPa
